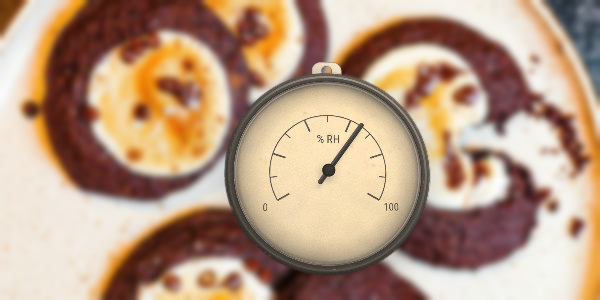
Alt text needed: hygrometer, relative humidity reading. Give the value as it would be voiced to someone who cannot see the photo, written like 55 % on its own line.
65 %
